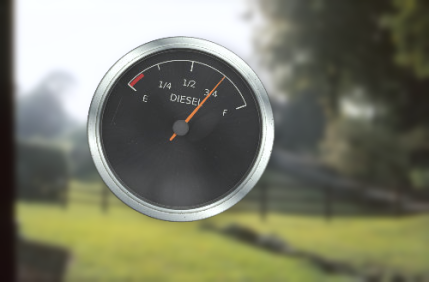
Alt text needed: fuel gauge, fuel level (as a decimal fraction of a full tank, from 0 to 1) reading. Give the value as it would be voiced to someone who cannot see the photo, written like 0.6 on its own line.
0.75
